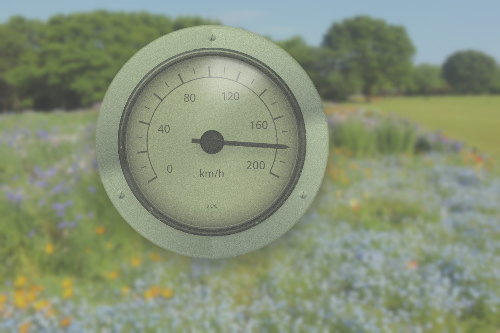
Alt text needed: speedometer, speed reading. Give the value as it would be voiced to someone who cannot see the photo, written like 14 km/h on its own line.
180 km/h
